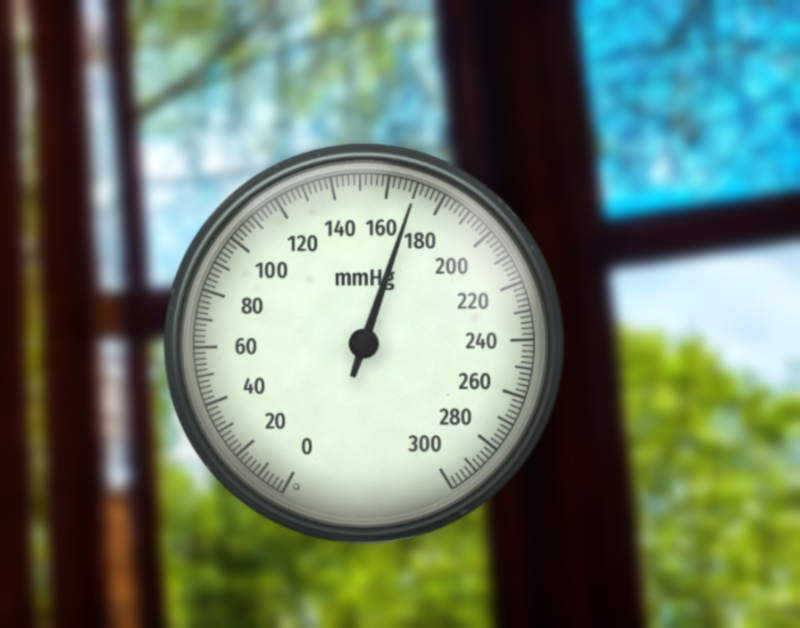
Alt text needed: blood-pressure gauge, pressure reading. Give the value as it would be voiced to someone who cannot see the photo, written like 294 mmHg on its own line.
170 mmHg
